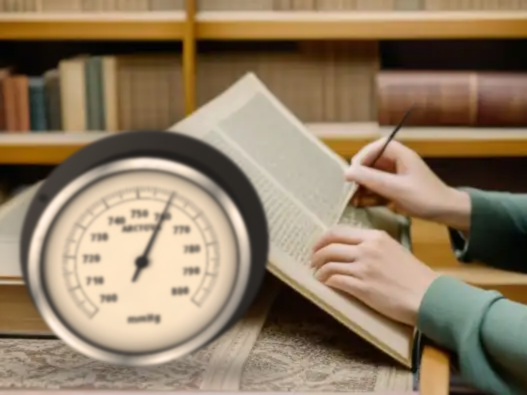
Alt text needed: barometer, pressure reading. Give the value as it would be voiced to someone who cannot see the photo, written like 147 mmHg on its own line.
760 mmHg
